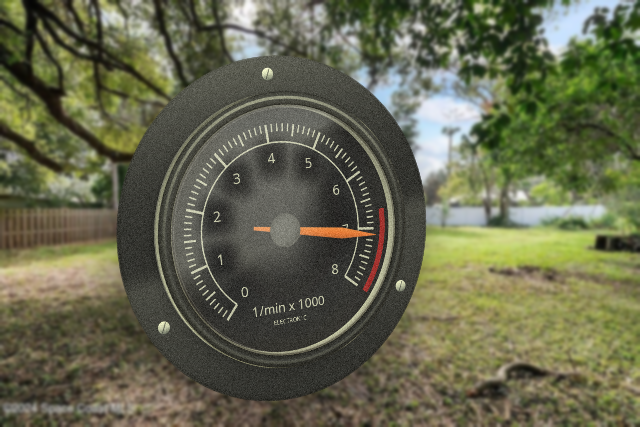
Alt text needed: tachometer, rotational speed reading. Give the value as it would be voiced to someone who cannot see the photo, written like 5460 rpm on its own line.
7100 rpm
